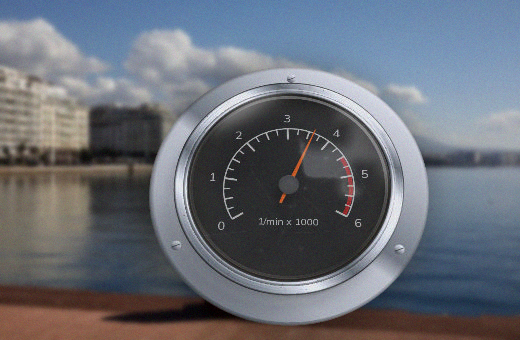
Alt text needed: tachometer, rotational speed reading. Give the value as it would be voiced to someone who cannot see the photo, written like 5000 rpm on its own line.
3625 rpm
